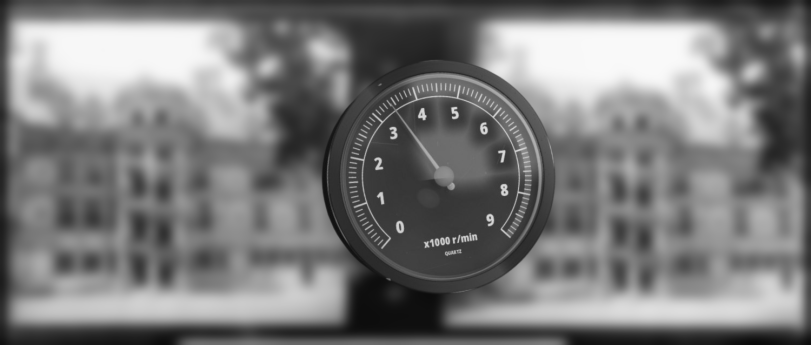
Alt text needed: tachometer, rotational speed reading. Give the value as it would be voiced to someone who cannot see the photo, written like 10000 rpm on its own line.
3400 rpm
